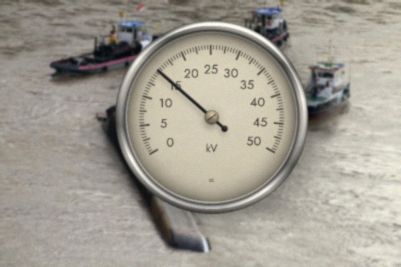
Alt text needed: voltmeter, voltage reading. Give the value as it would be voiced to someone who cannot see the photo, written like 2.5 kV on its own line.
15 kV
